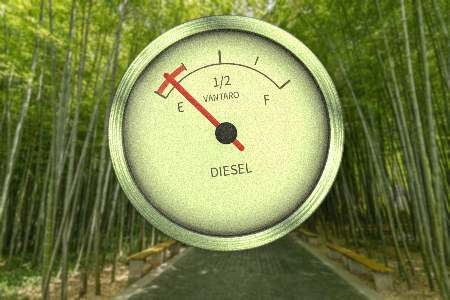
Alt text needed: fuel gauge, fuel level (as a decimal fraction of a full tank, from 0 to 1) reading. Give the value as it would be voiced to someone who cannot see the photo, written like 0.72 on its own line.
0.125
